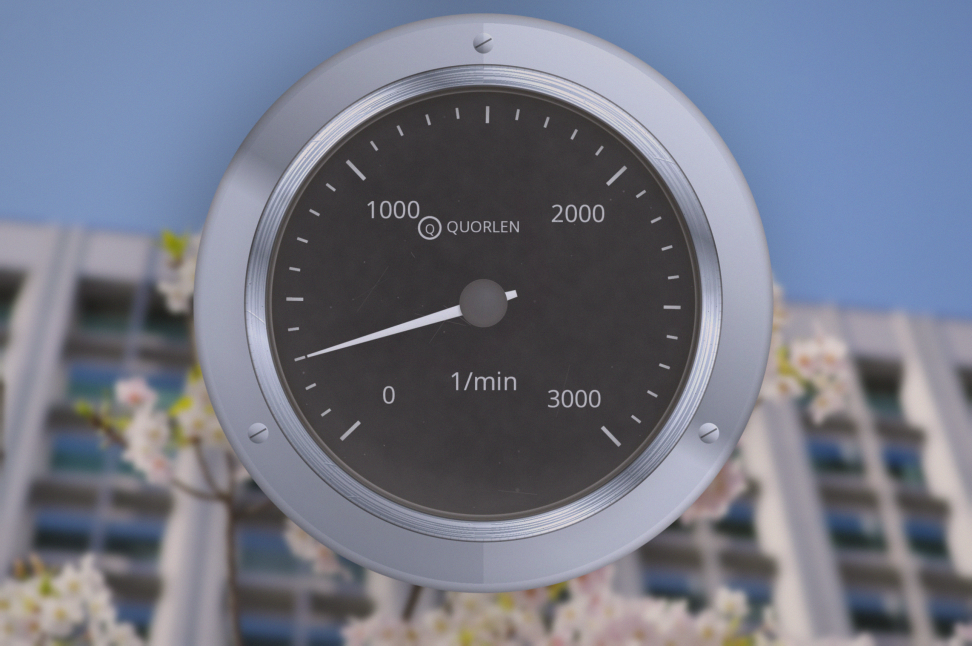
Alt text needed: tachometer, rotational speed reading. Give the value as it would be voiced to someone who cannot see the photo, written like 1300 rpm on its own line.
300 rpm
